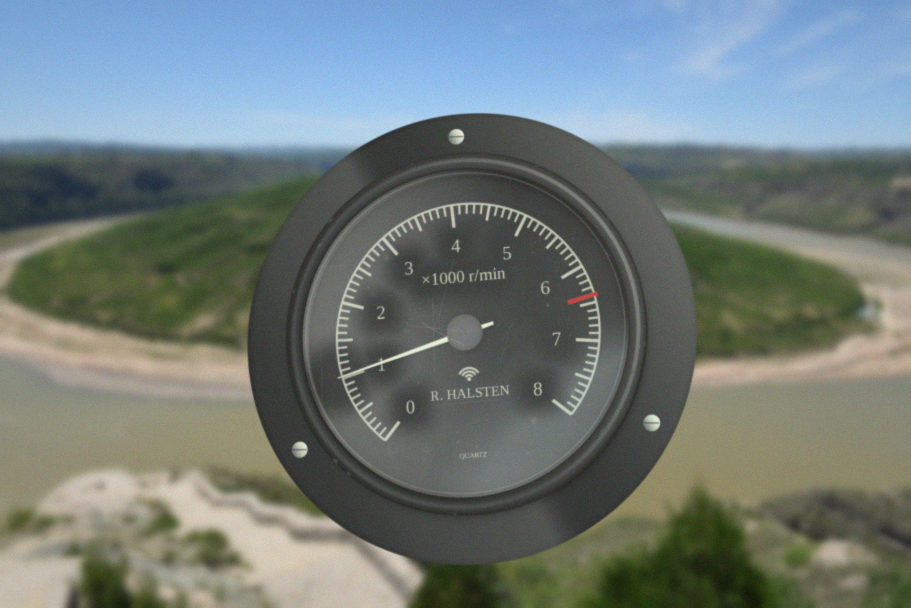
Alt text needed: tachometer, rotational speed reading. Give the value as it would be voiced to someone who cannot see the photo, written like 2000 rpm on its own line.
1000 rpm
